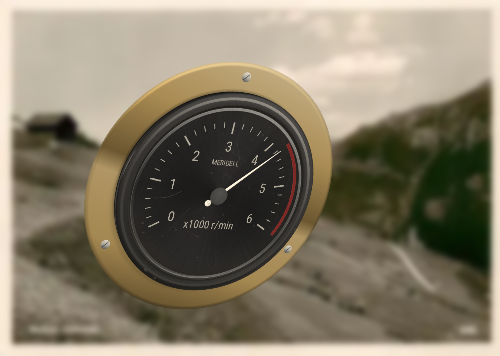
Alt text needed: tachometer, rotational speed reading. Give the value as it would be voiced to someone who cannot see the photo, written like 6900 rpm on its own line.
4200 rpm
